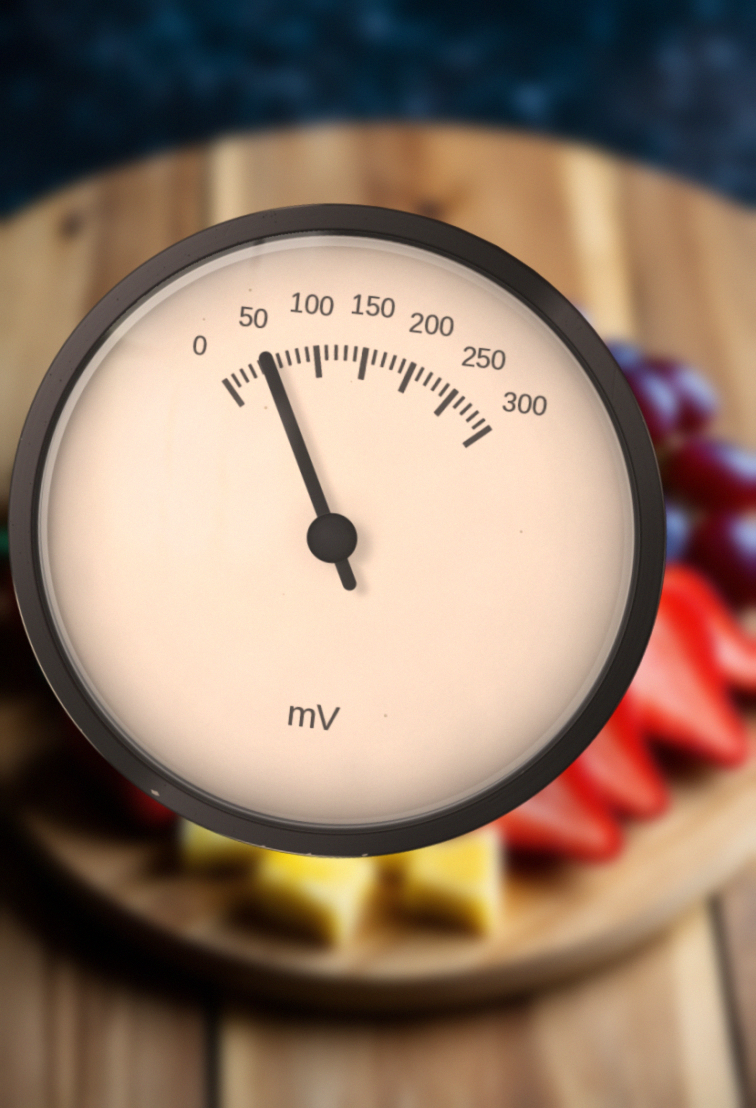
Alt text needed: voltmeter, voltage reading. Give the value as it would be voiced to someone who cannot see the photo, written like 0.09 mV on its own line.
50 mV
